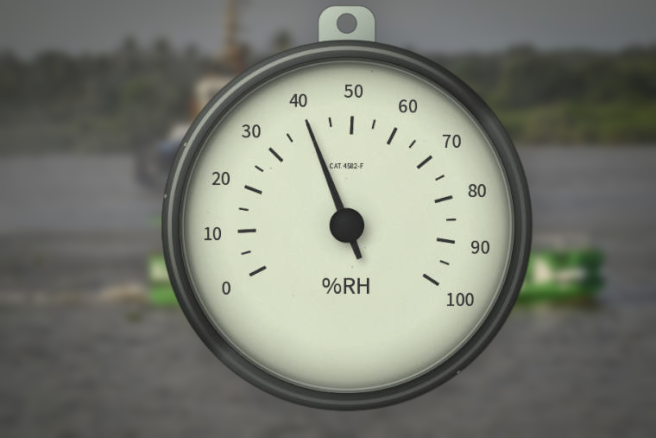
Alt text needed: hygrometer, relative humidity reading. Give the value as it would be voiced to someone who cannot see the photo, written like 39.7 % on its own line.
40 %
